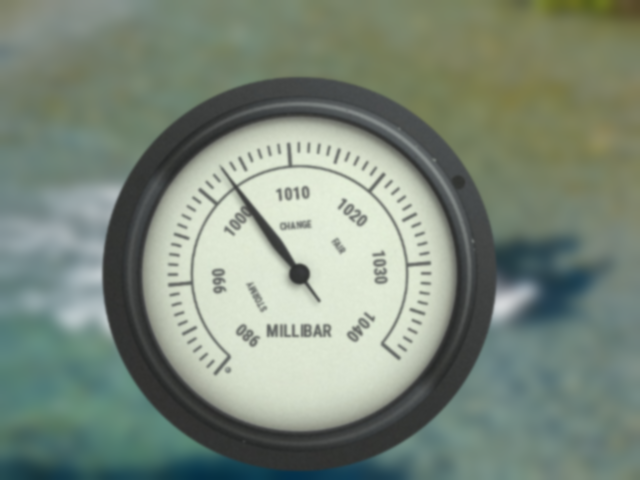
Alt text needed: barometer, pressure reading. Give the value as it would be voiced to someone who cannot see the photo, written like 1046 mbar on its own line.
1003 mbar
